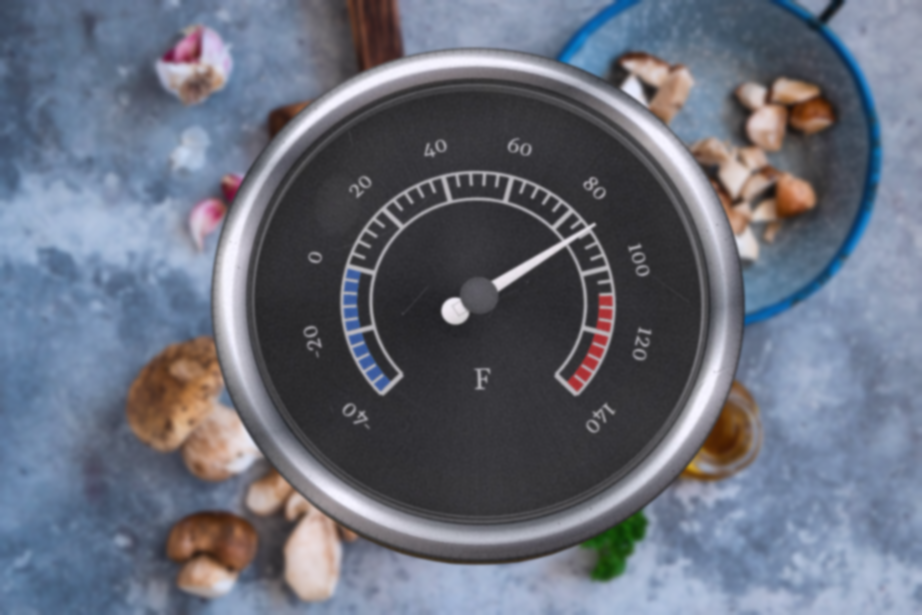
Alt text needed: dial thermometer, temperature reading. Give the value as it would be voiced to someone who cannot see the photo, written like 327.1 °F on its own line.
88 °F
